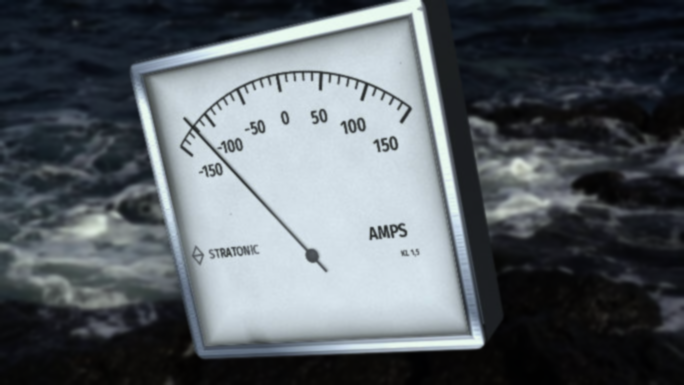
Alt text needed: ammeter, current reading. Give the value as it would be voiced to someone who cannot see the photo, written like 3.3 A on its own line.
-120 A
